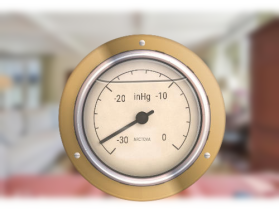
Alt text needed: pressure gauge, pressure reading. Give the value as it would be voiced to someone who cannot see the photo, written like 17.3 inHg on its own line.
-28 inHg
